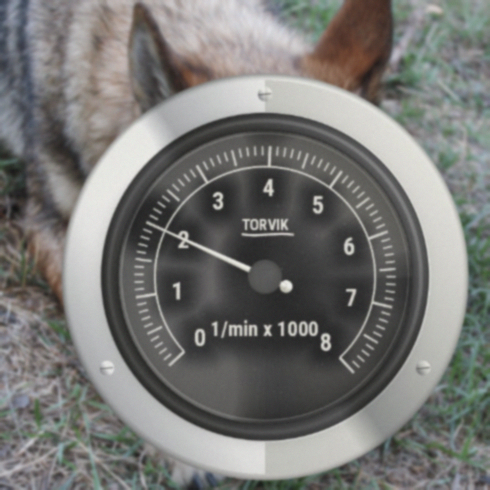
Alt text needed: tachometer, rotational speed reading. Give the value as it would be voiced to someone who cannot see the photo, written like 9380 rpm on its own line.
2000 rpm
